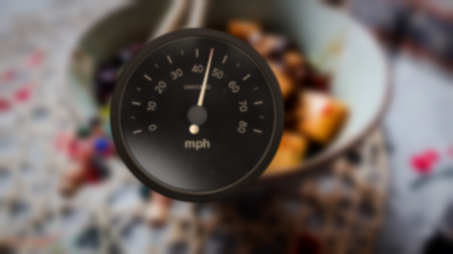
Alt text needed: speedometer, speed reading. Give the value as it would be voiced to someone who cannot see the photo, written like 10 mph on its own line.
45 mph
